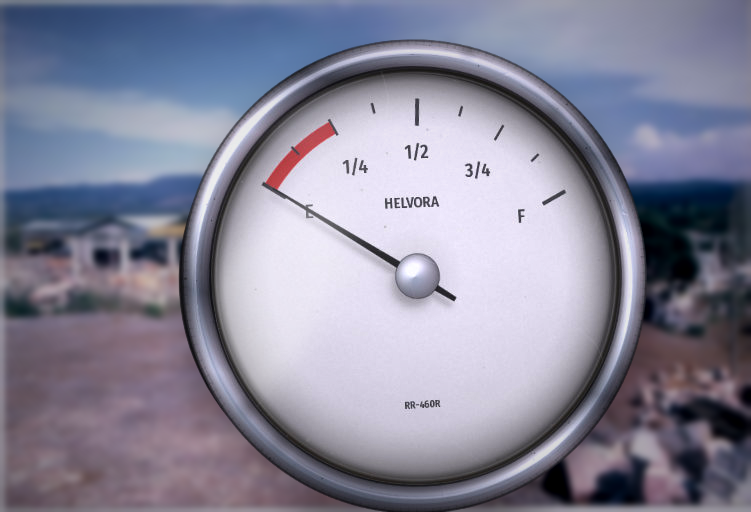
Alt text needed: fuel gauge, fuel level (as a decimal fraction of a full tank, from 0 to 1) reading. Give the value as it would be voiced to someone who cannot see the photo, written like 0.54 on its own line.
0
